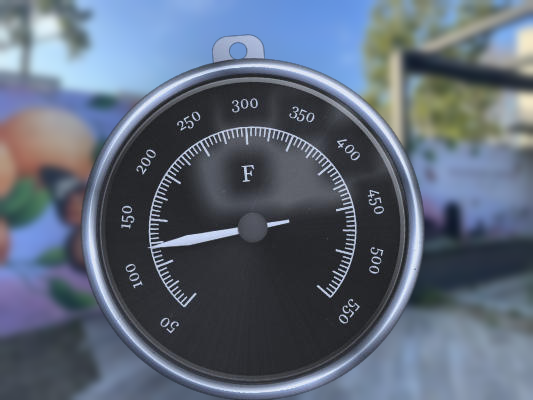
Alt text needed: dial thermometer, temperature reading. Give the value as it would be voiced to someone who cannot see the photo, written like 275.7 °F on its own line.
120 °F
